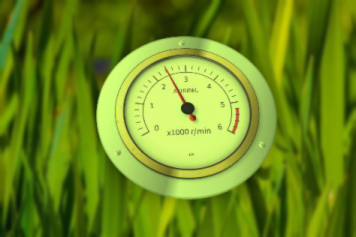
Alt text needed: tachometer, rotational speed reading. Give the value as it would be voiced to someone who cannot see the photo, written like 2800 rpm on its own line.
2400 rpm
